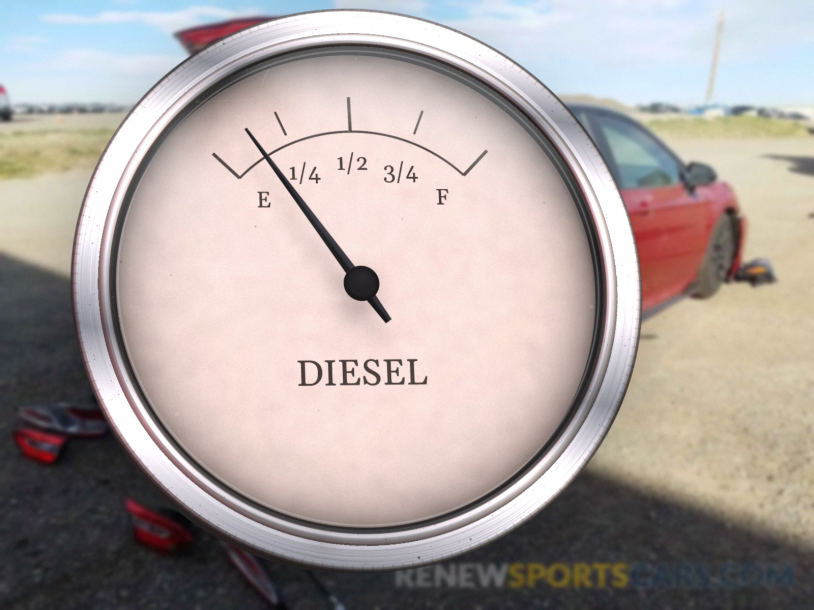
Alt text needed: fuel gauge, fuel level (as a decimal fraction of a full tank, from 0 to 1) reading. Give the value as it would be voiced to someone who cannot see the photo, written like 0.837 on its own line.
0.125
